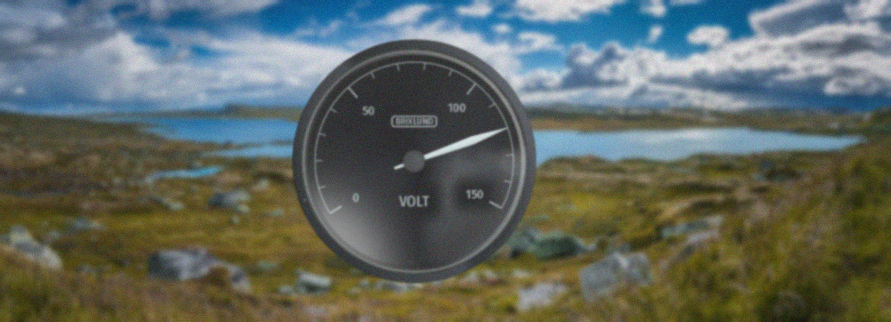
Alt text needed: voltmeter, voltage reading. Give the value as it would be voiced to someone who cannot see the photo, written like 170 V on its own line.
120 V
